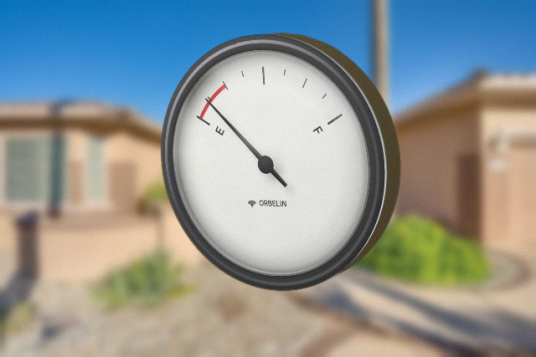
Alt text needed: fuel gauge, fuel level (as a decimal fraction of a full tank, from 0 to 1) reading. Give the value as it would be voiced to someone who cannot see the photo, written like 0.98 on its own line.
0.125
